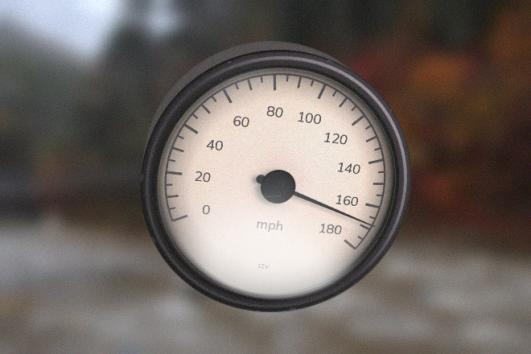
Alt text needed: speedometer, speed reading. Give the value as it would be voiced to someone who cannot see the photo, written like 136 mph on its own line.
167.5 mph
